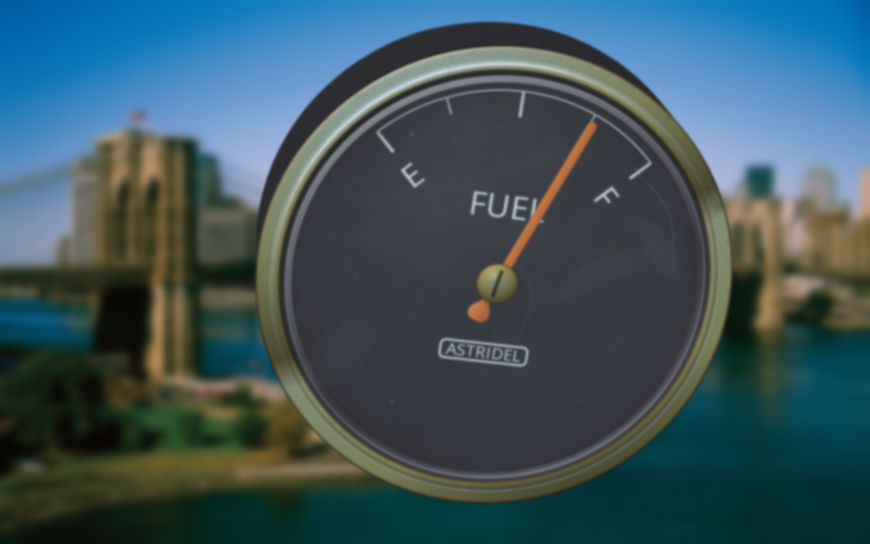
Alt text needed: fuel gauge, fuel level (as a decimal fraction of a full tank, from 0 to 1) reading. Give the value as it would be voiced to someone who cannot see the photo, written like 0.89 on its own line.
0.75
